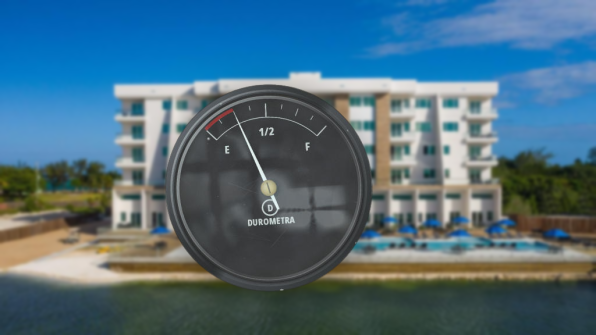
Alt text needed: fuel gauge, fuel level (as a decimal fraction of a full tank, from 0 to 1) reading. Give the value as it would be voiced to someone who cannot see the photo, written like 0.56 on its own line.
0.25
